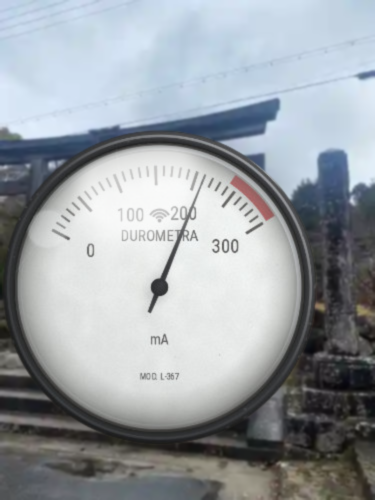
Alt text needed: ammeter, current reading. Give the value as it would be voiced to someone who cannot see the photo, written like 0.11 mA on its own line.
210 mA
